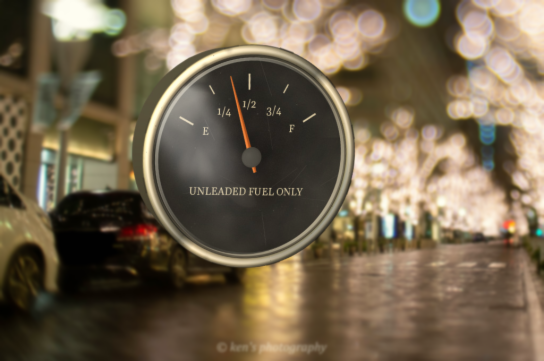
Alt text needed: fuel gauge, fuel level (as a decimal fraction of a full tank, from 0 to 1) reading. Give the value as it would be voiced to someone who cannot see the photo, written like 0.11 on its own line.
0.375
